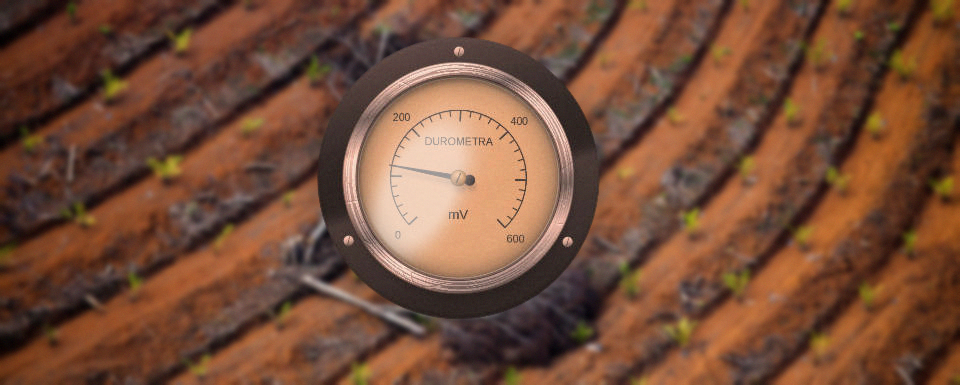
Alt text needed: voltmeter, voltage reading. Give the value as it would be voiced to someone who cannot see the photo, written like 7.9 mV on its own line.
120 mV
